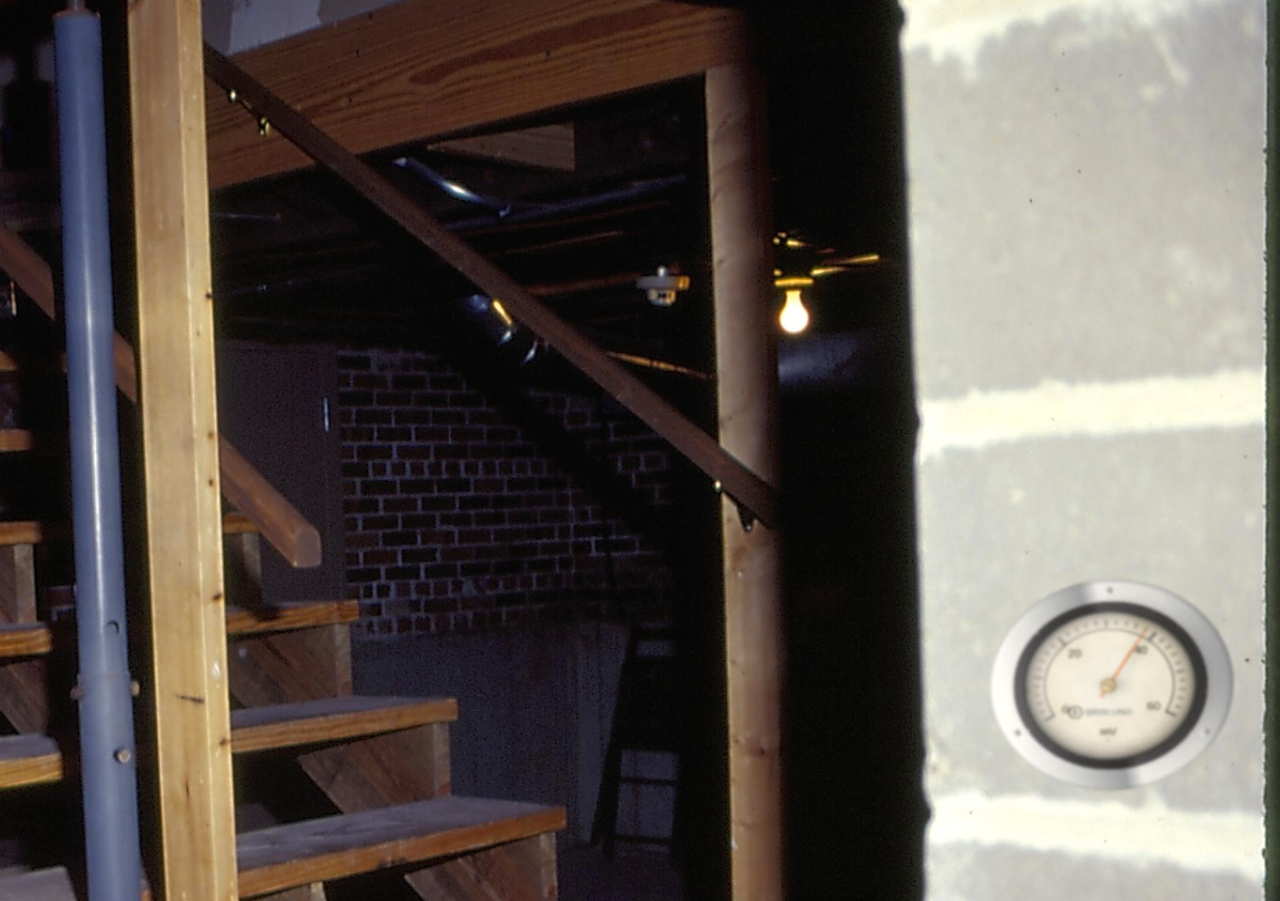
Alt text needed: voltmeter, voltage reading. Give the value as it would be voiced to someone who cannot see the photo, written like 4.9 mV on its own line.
38 mV
